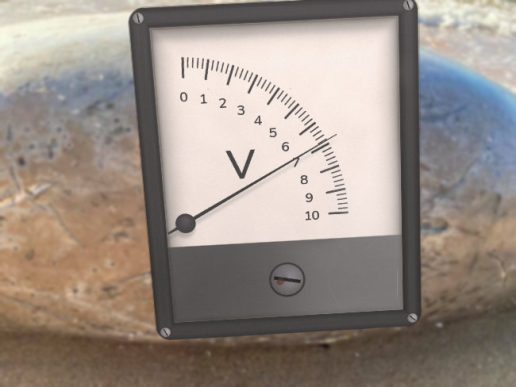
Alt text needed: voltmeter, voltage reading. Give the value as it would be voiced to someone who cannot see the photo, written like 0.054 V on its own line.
6.8 V
